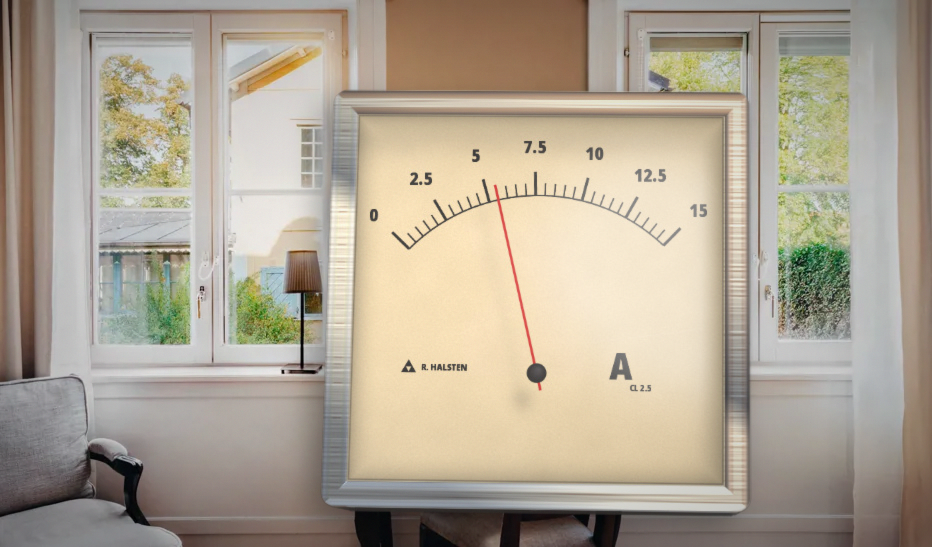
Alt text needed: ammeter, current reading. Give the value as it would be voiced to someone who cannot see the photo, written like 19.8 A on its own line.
5.5 A
